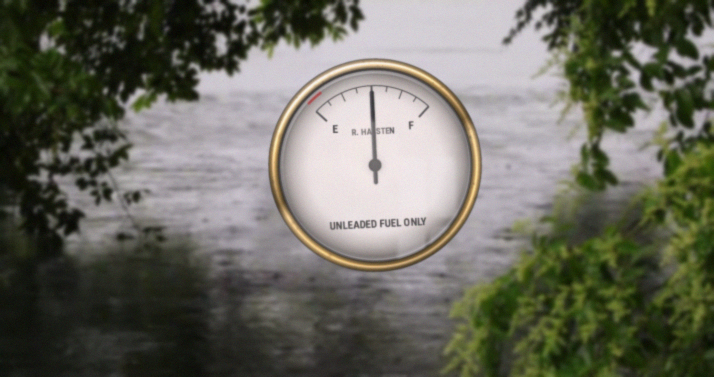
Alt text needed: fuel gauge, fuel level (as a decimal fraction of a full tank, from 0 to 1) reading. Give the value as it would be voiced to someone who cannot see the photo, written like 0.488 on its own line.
0.5
